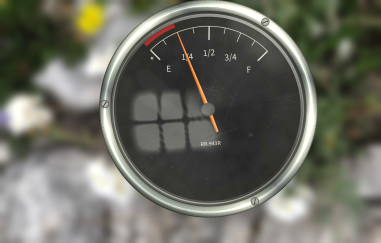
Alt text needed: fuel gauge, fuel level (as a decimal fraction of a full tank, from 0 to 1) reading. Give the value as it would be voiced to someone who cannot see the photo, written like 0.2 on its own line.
0.25
